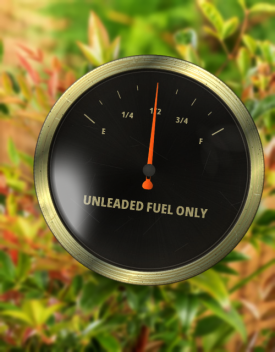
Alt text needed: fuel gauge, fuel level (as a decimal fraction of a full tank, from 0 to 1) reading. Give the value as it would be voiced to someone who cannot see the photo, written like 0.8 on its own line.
0.5
